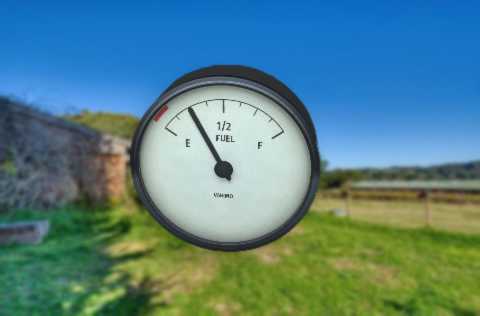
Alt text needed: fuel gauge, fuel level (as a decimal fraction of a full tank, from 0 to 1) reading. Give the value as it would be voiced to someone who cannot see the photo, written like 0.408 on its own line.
0.25
